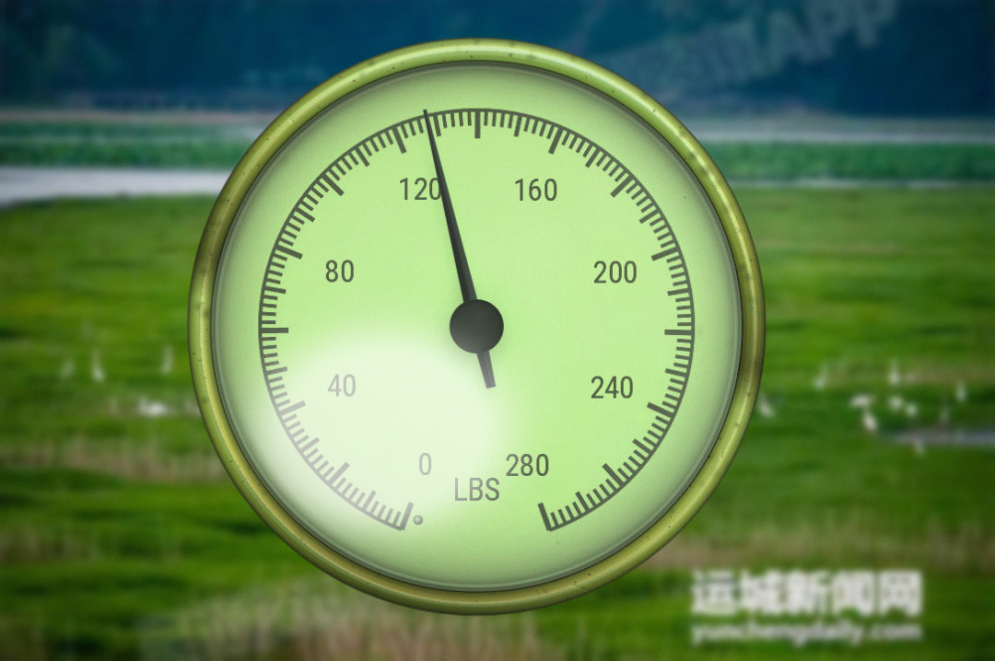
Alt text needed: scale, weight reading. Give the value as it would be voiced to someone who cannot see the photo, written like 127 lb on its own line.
128 lb
